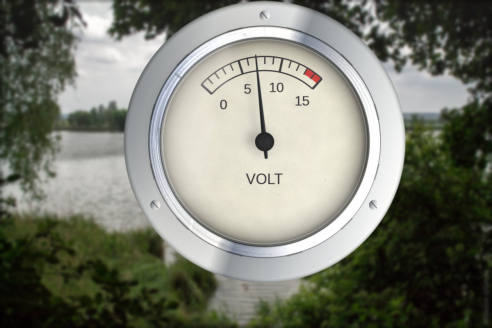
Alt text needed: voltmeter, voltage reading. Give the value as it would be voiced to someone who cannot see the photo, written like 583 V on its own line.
7 V
